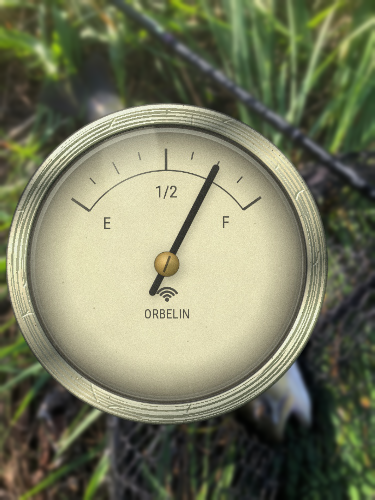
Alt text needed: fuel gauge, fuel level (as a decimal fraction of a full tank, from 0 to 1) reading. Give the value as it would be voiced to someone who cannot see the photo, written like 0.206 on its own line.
0.75
